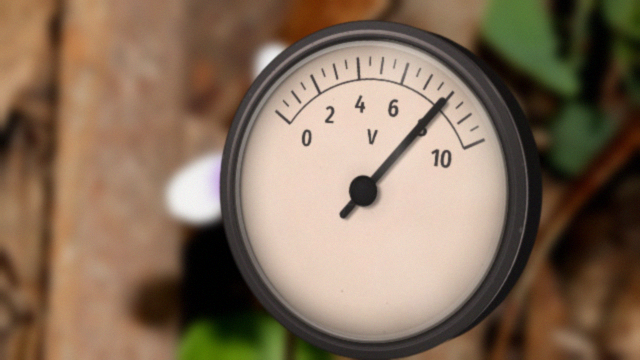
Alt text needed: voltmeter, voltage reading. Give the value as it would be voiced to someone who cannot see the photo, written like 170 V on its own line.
8 V
